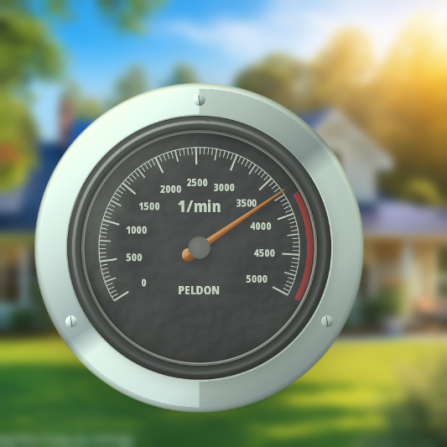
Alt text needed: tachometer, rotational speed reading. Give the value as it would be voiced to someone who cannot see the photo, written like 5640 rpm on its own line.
3700 rpm
